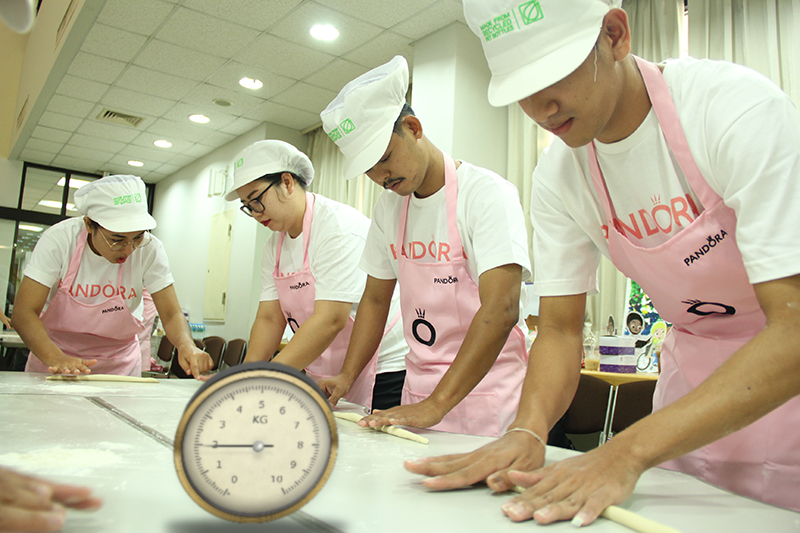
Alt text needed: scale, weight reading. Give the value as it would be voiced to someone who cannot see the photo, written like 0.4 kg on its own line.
2 kg
